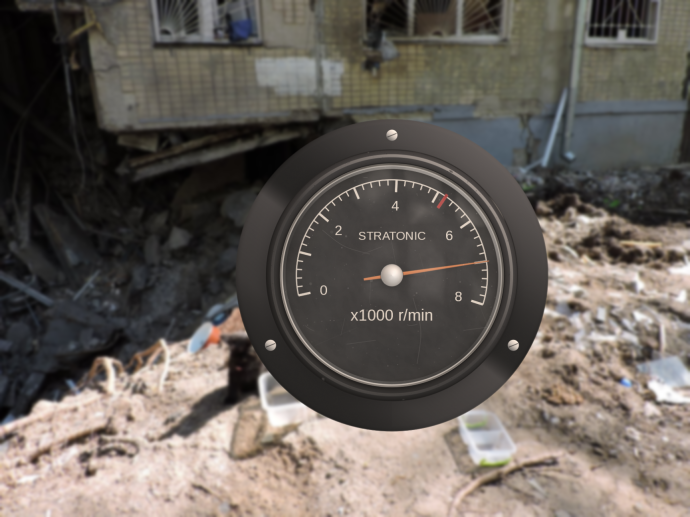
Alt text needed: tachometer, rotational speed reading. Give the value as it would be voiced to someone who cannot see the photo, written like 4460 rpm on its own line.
7000 rpm
